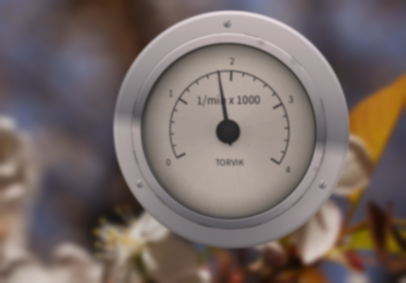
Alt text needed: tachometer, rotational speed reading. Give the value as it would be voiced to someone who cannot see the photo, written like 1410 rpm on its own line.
1800 rpm
